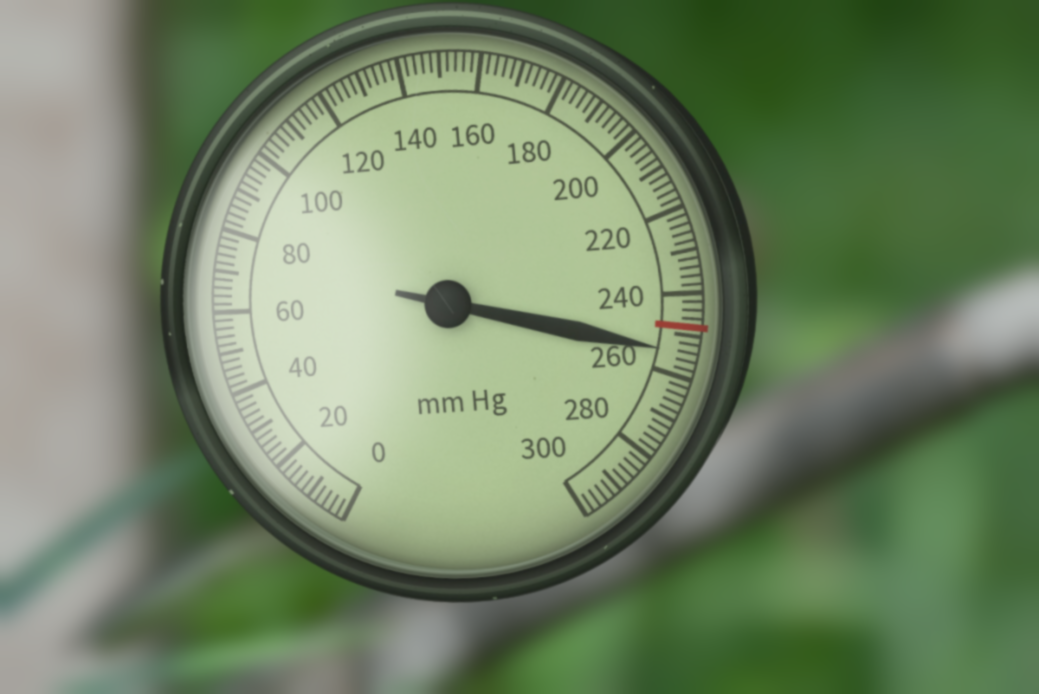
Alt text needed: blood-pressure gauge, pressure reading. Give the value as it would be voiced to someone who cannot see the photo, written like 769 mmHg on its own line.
254 mmHg
